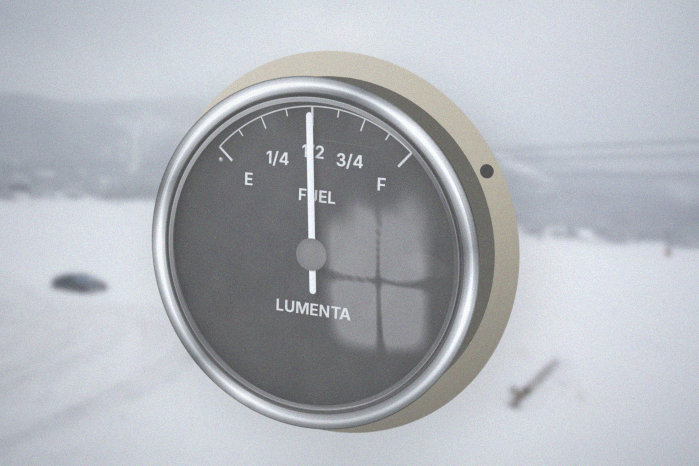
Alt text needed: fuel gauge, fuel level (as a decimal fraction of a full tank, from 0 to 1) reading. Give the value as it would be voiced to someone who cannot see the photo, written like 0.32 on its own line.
0.5
